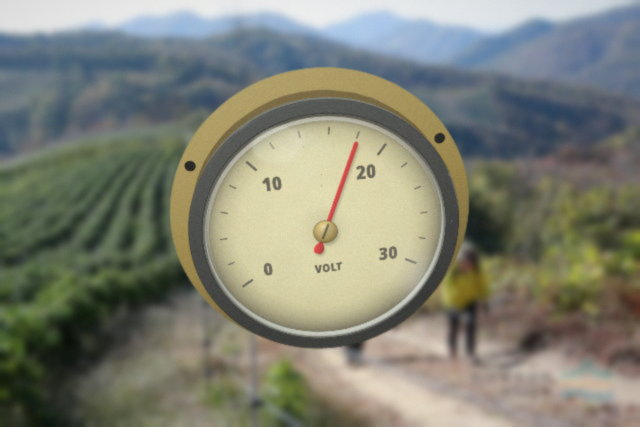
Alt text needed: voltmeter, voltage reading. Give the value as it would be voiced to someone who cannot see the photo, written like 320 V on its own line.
18 V
